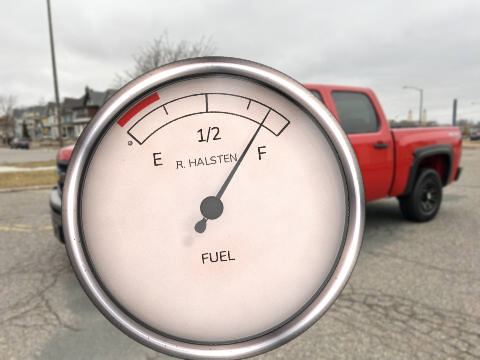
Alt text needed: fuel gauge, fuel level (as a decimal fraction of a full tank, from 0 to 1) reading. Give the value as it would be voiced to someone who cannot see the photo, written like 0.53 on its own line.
0.875
